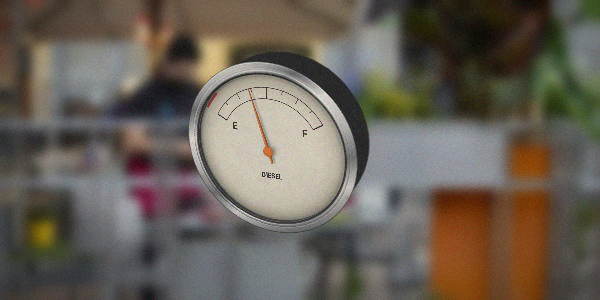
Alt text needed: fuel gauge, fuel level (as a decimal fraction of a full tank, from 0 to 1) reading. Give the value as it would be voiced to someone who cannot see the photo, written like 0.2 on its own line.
0.375
